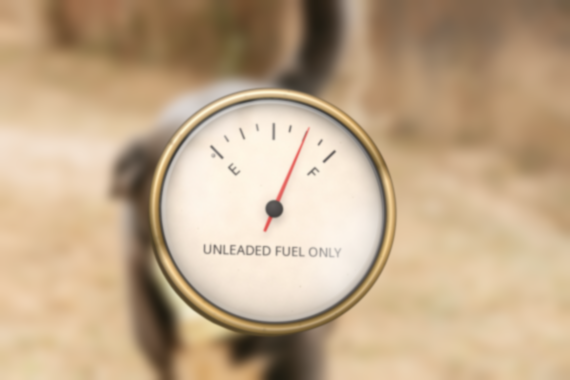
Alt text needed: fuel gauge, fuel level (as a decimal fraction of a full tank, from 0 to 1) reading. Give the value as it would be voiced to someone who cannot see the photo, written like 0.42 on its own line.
0.75
